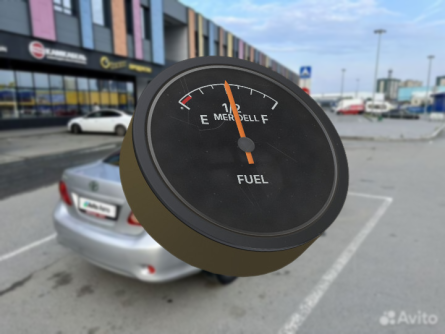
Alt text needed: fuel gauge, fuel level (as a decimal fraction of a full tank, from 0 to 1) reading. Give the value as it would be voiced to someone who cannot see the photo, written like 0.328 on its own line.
0.5
